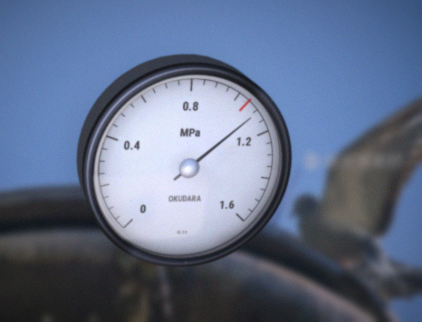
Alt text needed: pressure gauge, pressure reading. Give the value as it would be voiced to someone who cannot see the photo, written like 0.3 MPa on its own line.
1.1 MPa
